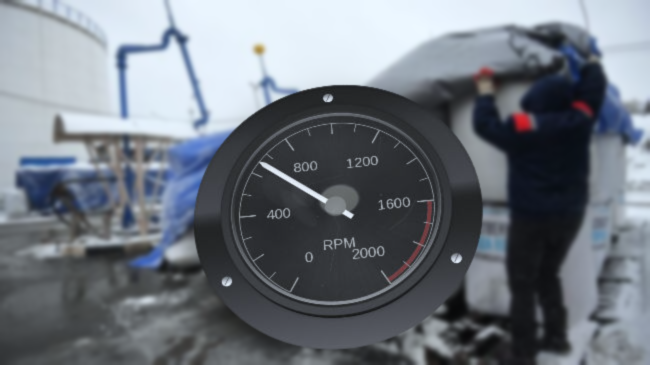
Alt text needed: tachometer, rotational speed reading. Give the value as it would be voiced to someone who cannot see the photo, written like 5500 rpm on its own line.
650 rpm
